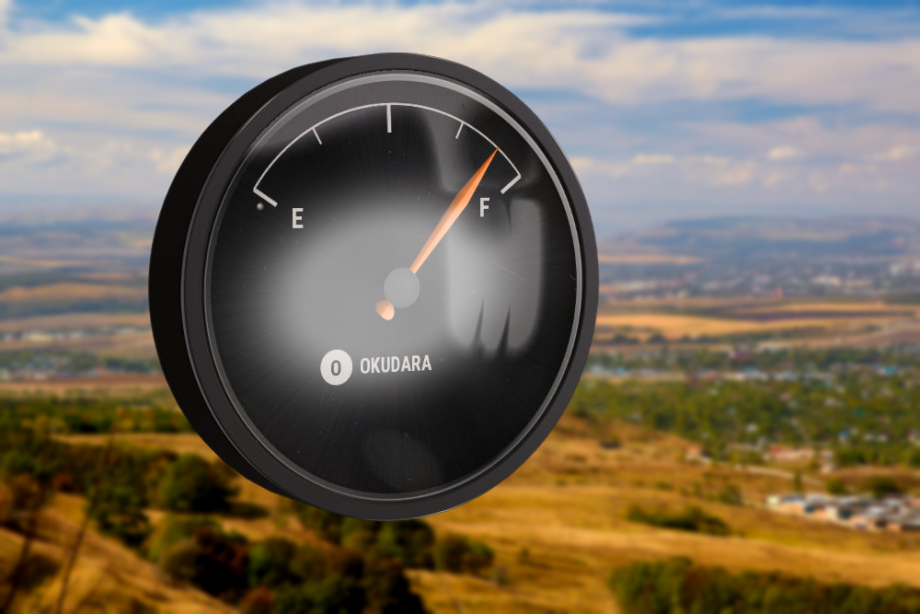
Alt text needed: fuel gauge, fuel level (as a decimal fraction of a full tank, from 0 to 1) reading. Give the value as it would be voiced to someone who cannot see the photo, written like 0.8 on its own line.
0.875
